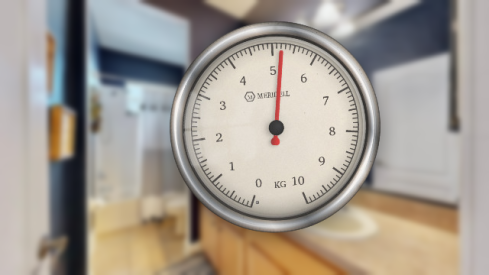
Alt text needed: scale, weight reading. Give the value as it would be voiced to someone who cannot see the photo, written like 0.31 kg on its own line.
5.2 kg
